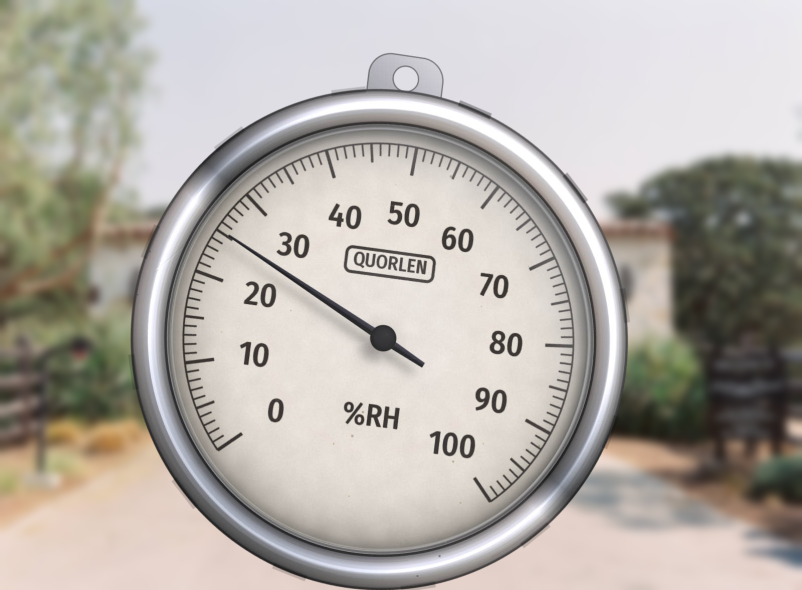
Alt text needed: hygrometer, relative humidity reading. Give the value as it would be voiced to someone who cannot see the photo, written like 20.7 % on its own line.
25 %
